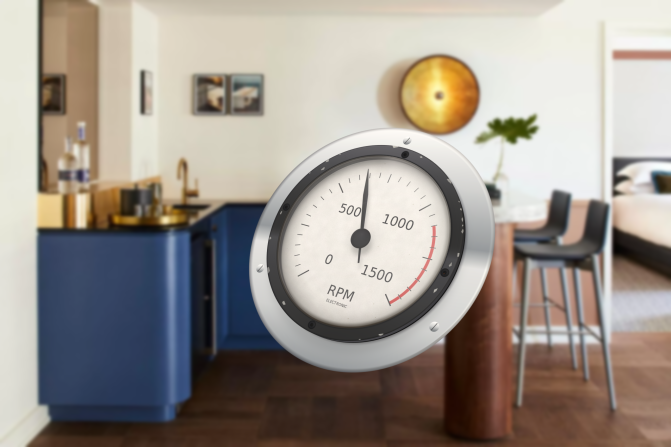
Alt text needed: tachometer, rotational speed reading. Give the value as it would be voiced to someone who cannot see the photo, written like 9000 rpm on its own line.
650 rpm
